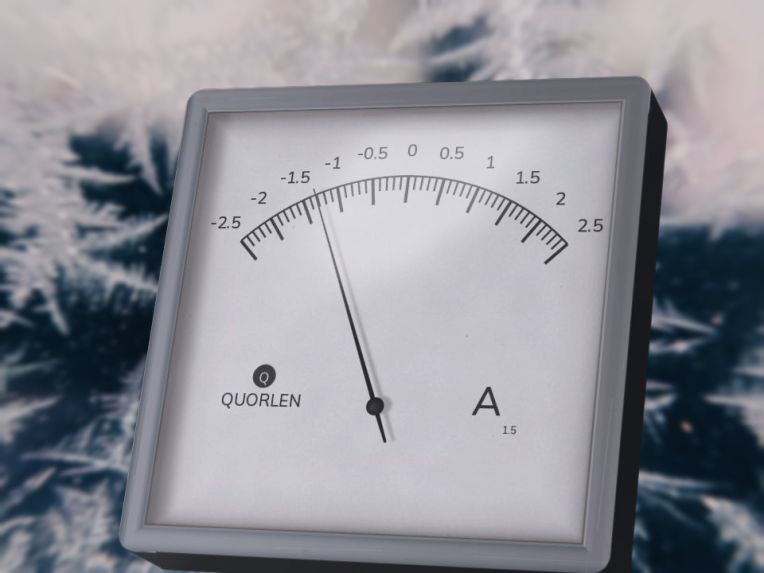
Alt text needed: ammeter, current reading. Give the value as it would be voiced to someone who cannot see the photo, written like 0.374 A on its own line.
-1.3 A
